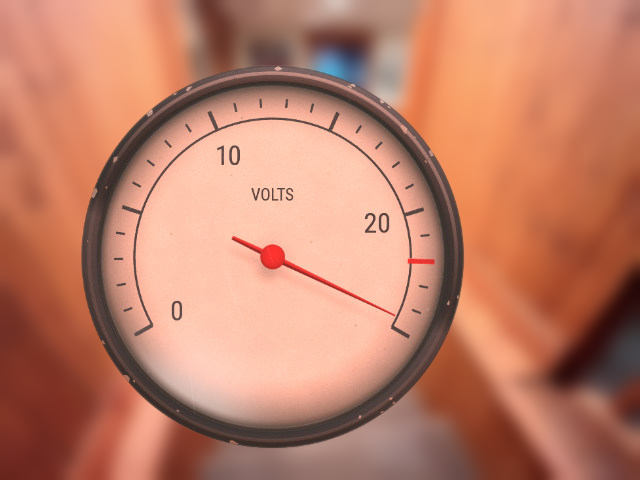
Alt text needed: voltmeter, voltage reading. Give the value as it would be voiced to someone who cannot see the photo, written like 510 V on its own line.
24.5 V
